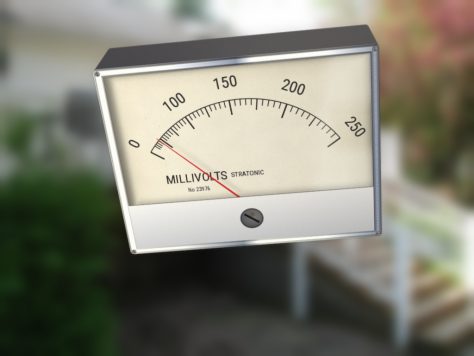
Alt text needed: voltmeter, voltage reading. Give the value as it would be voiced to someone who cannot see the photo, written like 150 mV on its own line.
50 mV
